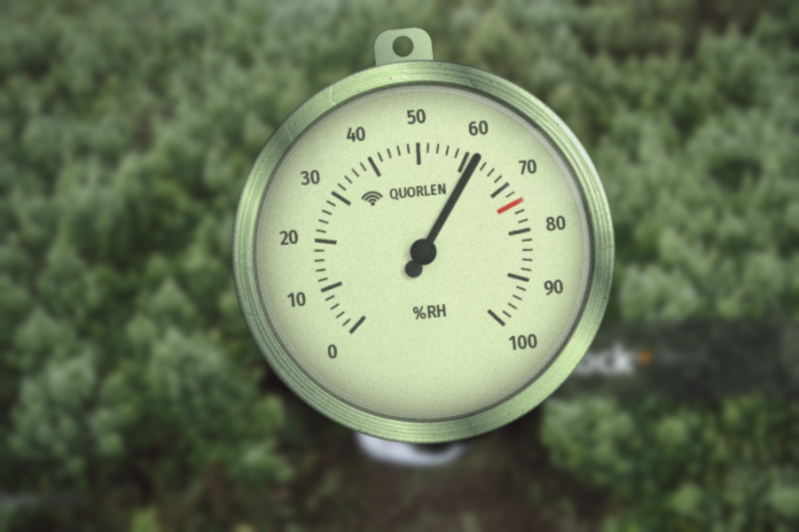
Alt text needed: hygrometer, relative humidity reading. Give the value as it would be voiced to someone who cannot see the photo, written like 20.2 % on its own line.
62 %
